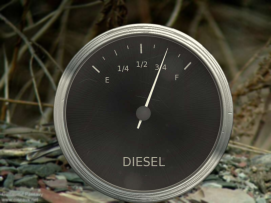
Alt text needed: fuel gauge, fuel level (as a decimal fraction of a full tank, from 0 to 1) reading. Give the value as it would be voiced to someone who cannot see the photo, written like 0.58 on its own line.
0.75
